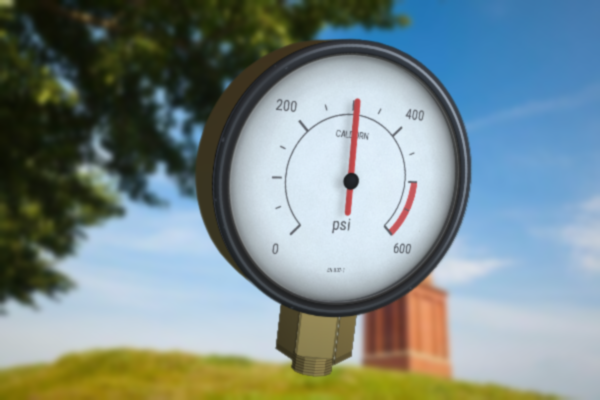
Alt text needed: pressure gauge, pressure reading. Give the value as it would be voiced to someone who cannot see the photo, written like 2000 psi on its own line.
300 psi
